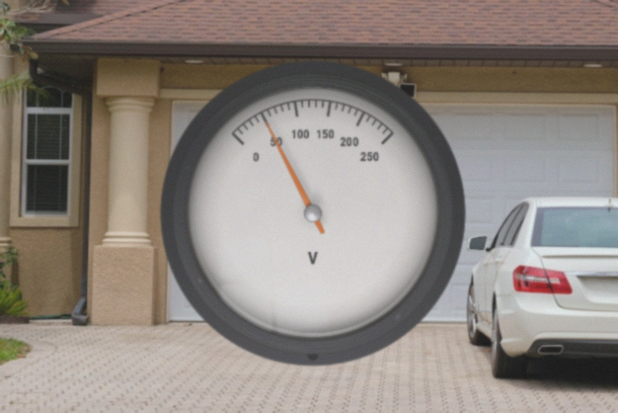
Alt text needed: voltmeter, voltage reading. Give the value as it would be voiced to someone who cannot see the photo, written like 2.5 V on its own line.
50 V
